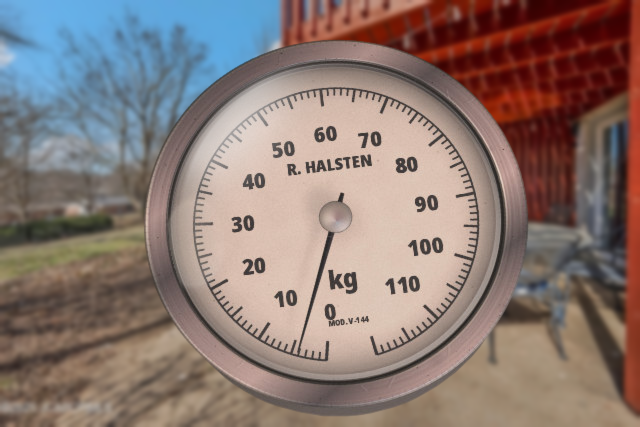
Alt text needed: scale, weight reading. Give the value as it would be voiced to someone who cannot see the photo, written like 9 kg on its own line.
4 kg
